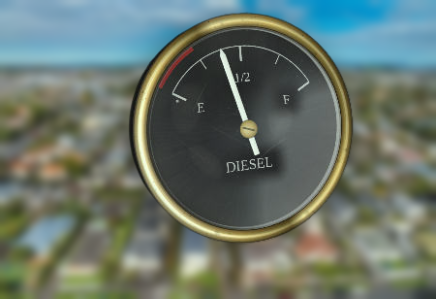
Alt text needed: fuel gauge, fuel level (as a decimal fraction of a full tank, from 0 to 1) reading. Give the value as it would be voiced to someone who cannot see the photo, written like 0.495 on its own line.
0.375
